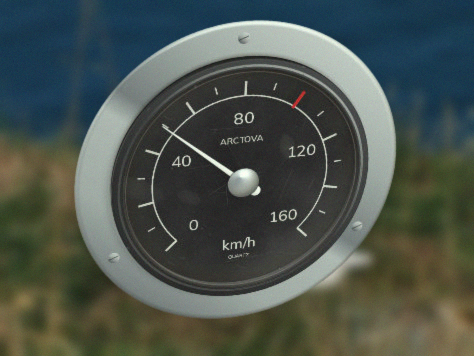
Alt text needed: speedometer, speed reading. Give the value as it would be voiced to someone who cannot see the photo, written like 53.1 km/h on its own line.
50 km/h
